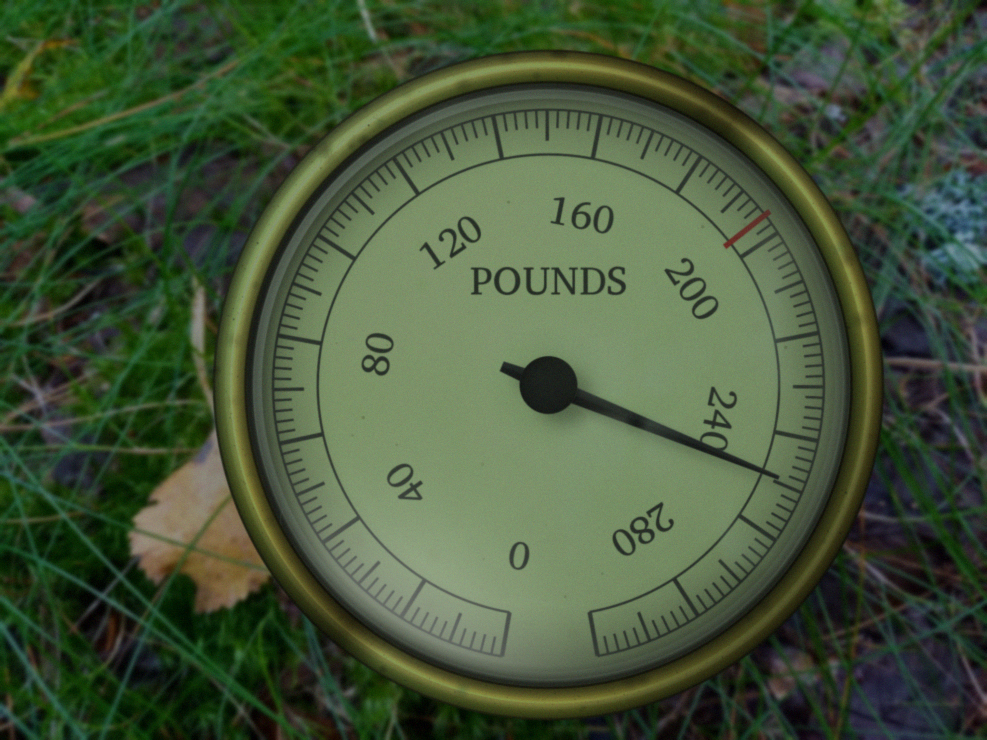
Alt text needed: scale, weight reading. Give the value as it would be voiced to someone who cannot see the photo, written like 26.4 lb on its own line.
249 lb
